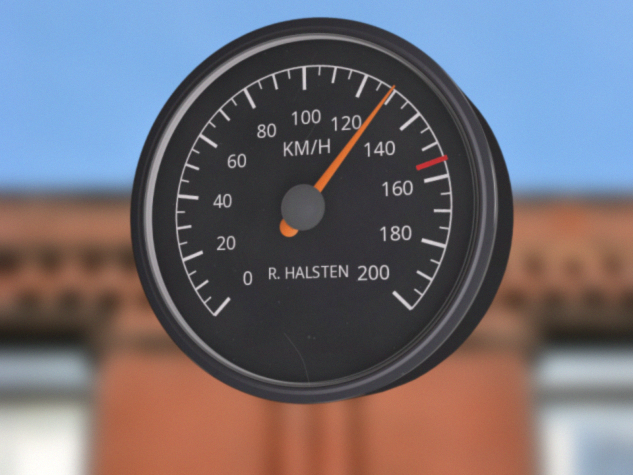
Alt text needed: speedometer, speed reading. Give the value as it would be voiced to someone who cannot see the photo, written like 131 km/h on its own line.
130 km/h
